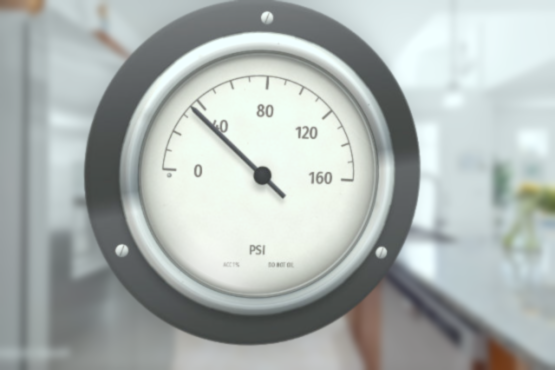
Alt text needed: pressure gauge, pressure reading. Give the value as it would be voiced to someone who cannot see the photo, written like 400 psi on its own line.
35 psi
